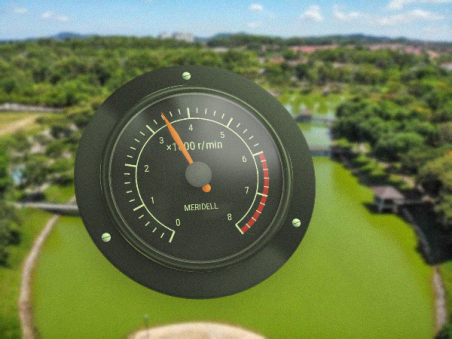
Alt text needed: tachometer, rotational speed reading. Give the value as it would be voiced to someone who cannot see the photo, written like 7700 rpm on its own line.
3400 rpm
